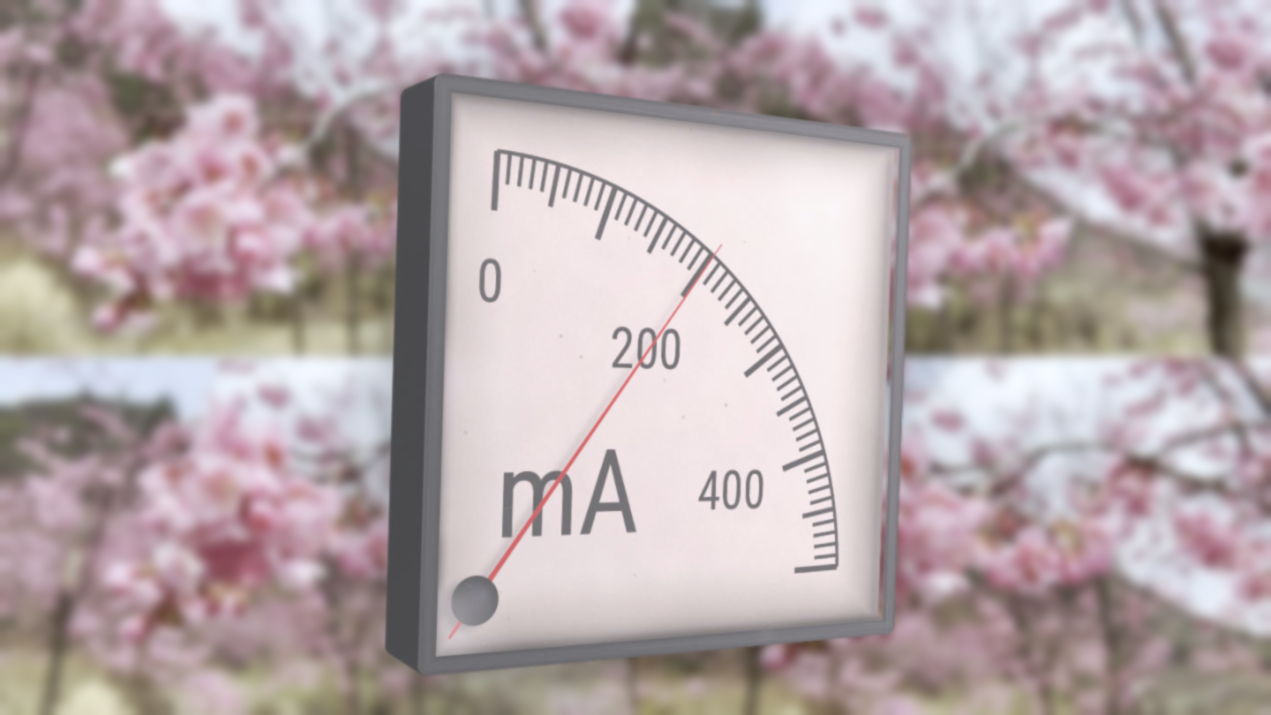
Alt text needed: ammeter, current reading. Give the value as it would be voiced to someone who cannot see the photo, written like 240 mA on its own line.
200 mA
